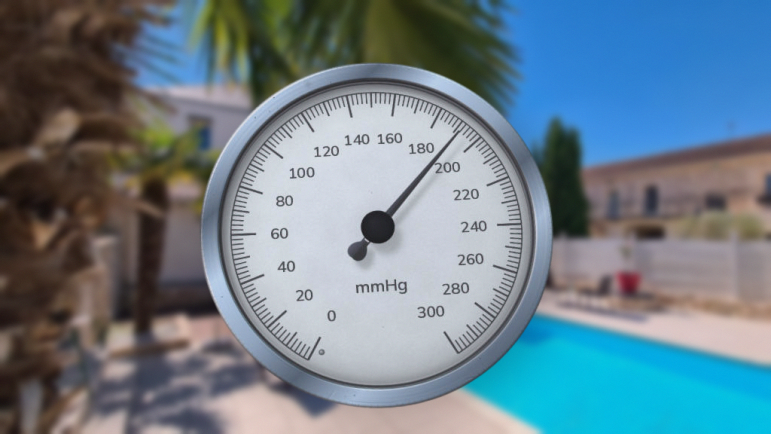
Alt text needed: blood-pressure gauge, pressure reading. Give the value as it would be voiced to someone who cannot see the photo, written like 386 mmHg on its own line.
192 mmHg
